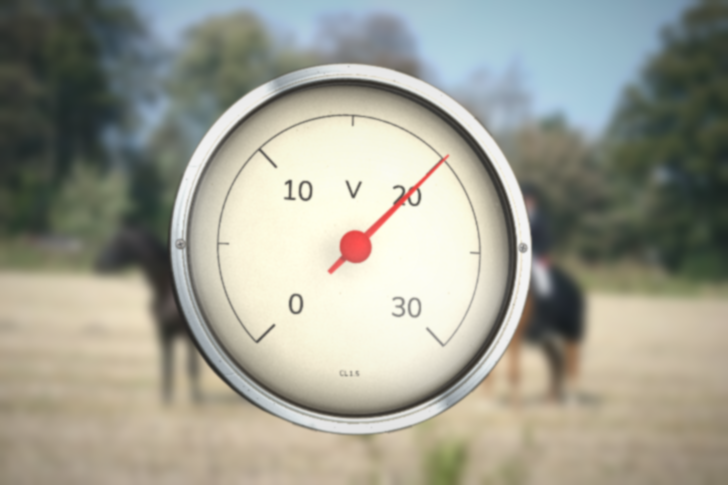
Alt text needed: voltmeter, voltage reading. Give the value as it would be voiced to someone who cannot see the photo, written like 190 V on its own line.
20 V
